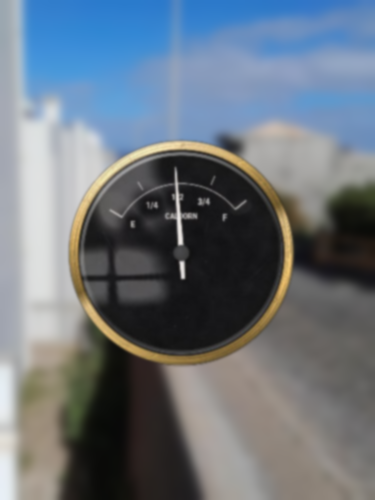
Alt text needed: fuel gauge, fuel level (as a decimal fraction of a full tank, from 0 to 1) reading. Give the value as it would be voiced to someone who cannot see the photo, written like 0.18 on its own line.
0.5
